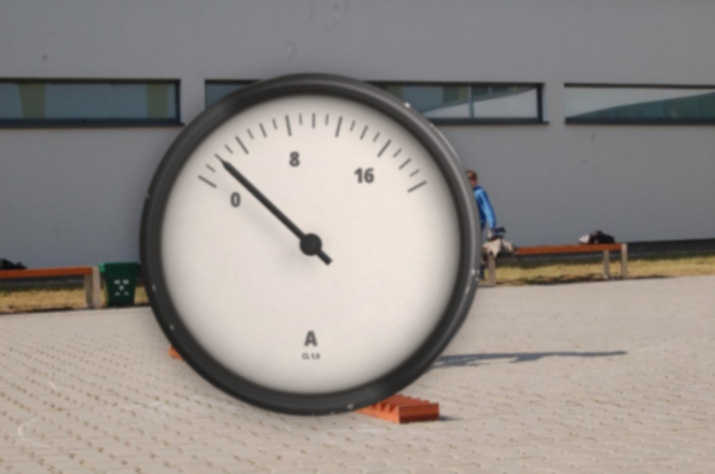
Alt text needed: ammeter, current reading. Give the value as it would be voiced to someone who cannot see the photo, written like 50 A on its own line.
2 A
